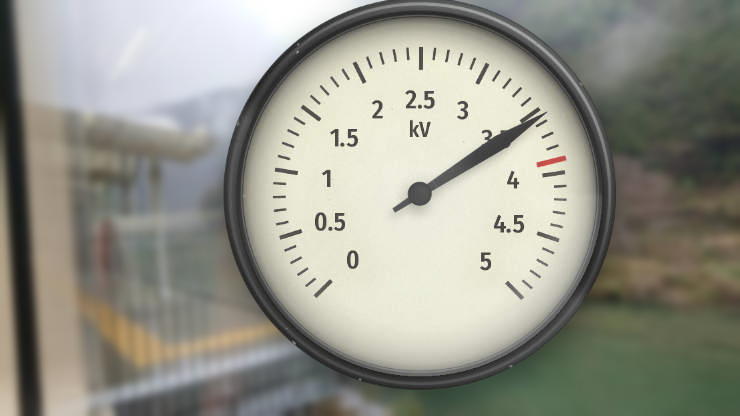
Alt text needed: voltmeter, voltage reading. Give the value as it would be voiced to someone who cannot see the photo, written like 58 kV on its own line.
3.55 kV
